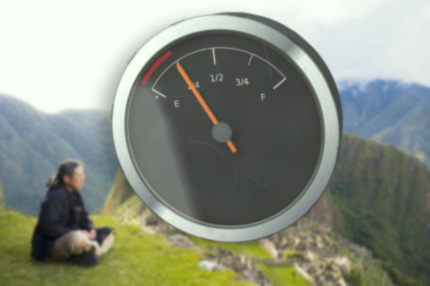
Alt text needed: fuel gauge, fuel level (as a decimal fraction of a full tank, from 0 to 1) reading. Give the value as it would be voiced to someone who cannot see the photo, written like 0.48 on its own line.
0.25
